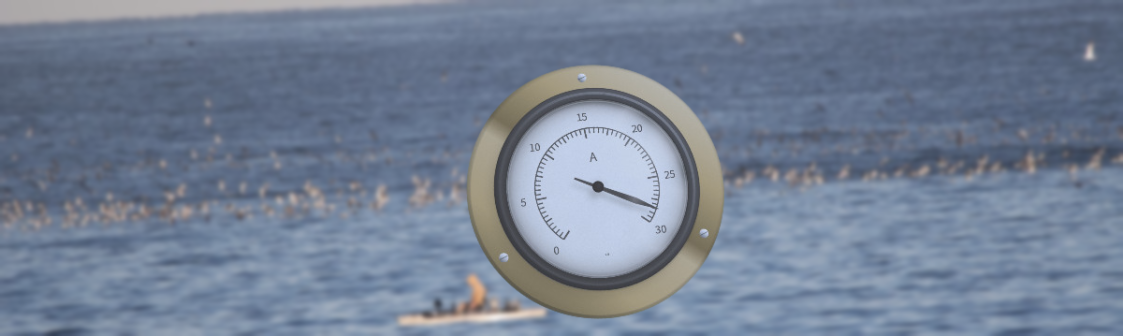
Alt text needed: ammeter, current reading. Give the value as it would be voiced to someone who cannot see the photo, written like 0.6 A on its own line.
28.5 A
